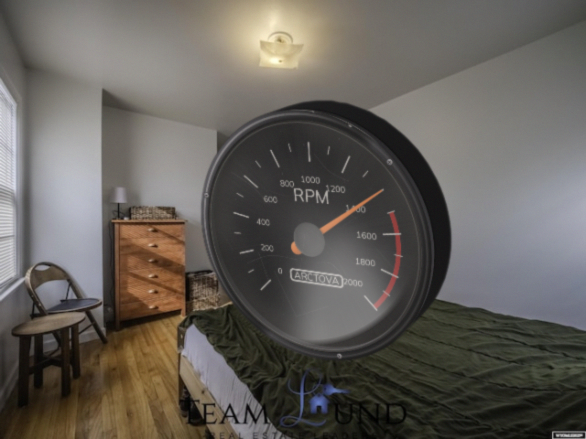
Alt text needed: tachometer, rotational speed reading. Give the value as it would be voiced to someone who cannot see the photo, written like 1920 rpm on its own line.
1400 rpm
